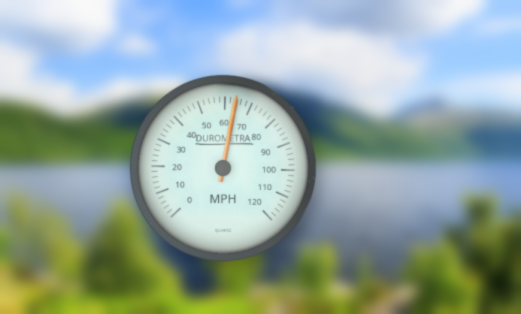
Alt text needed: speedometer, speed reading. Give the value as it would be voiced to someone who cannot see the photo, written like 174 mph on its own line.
64 mph
